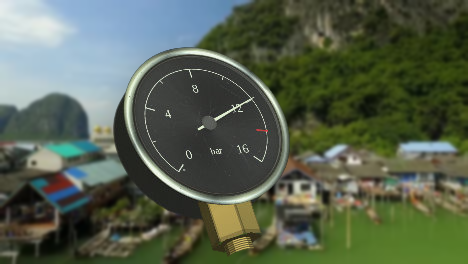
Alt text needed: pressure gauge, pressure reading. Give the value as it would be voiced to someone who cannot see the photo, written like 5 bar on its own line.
12 bar
